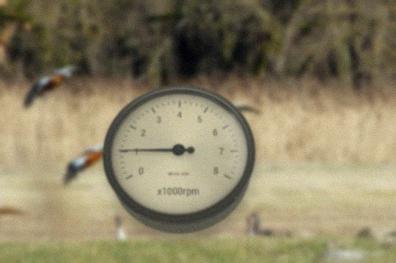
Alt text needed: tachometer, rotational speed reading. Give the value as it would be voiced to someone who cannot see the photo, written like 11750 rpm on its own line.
1000 rpm
